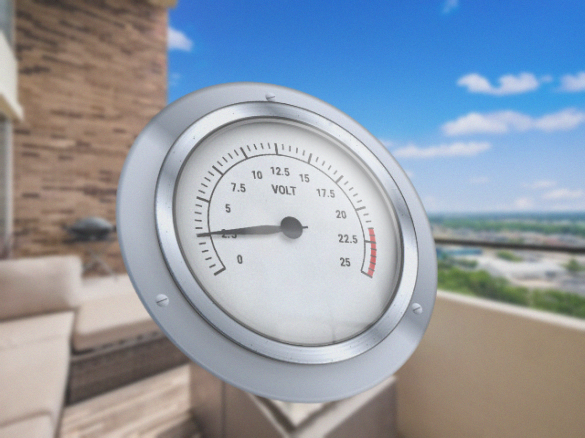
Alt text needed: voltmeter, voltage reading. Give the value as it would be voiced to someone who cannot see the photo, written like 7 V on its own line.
2.5 V
